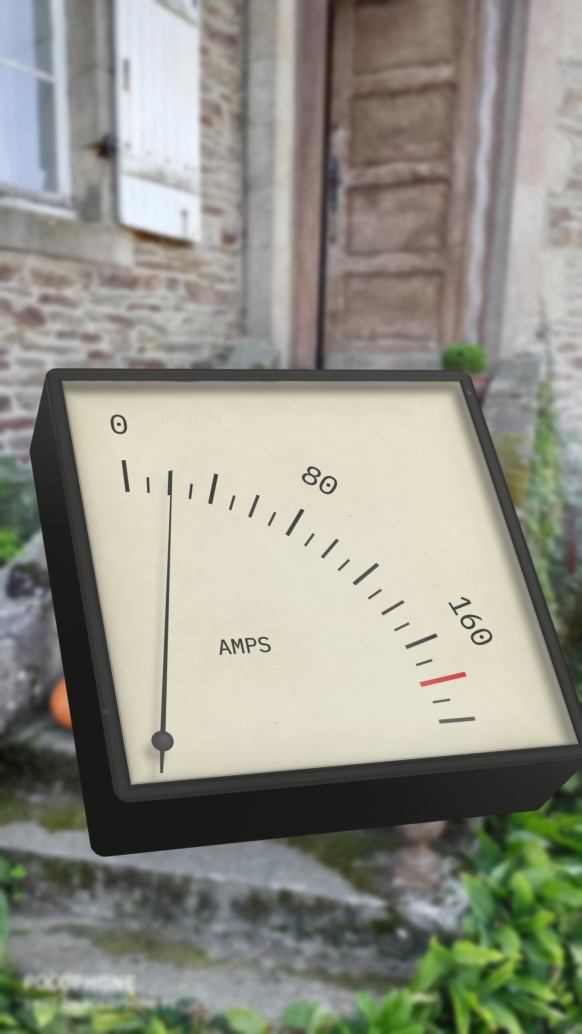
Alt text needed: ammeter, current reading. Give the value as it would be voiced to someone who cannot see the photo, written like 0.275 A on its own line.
20 A
